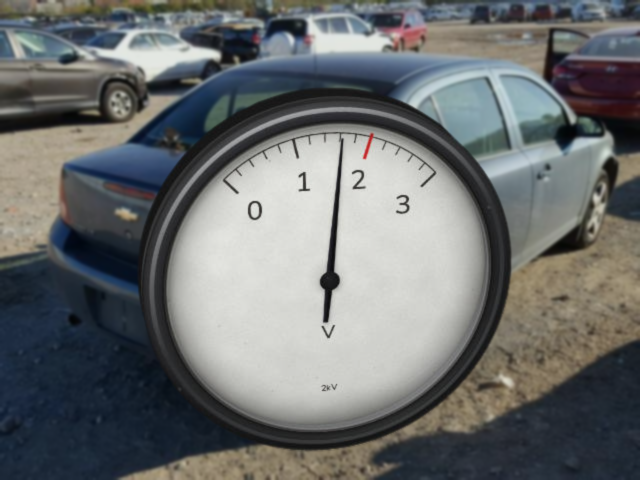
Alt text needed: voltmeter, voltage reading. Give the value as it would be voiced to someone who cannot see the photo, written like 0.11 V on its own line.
1.6 V
